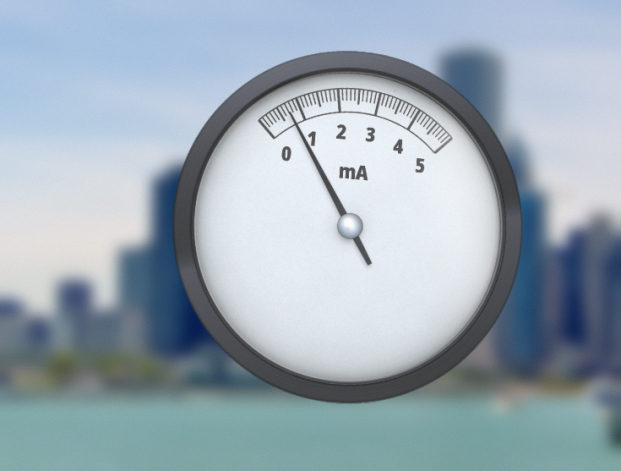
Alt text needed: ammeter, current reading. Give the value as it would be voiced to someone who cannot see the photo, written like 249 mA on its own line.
0.7 mA
